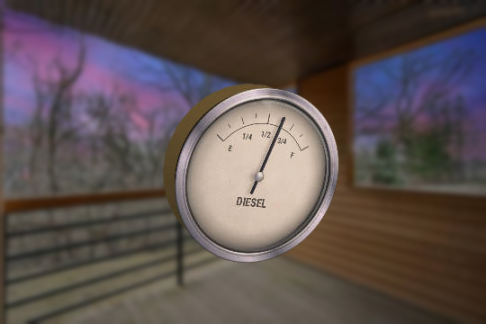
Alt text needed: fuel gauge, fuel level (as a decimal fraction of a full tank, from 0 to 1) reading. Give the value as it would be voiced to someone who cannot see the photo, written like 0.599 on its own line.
0.625
